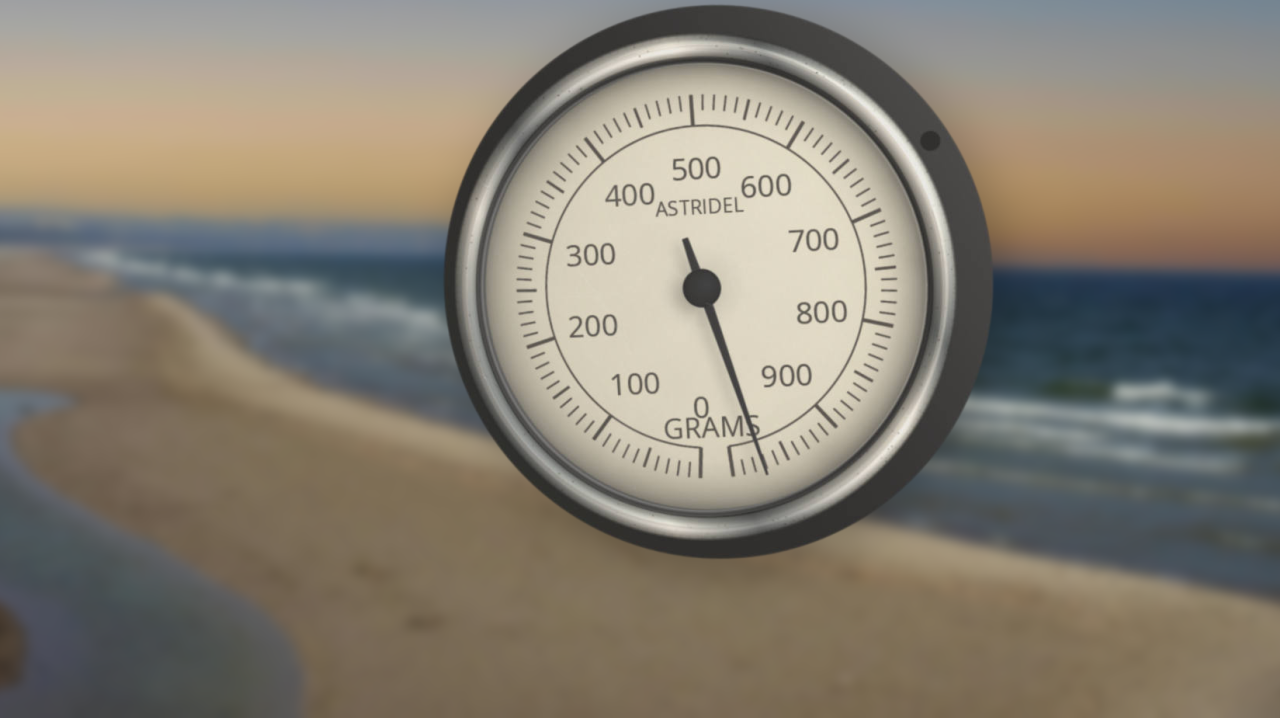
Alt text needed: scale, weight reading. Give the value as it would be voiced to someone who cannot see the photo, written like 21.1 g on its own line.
970 g
